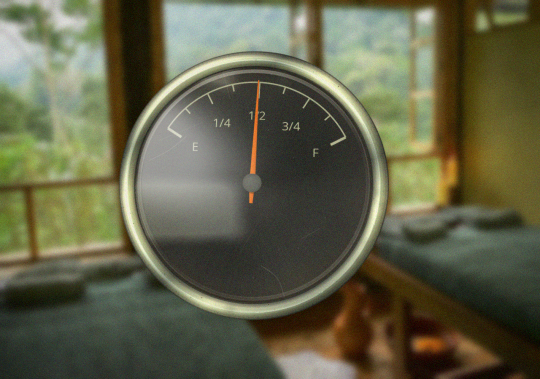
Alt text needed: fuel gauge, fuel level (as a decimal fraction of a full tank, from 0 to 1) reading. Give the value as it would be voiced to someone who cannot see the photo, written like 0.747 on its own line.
0.5
